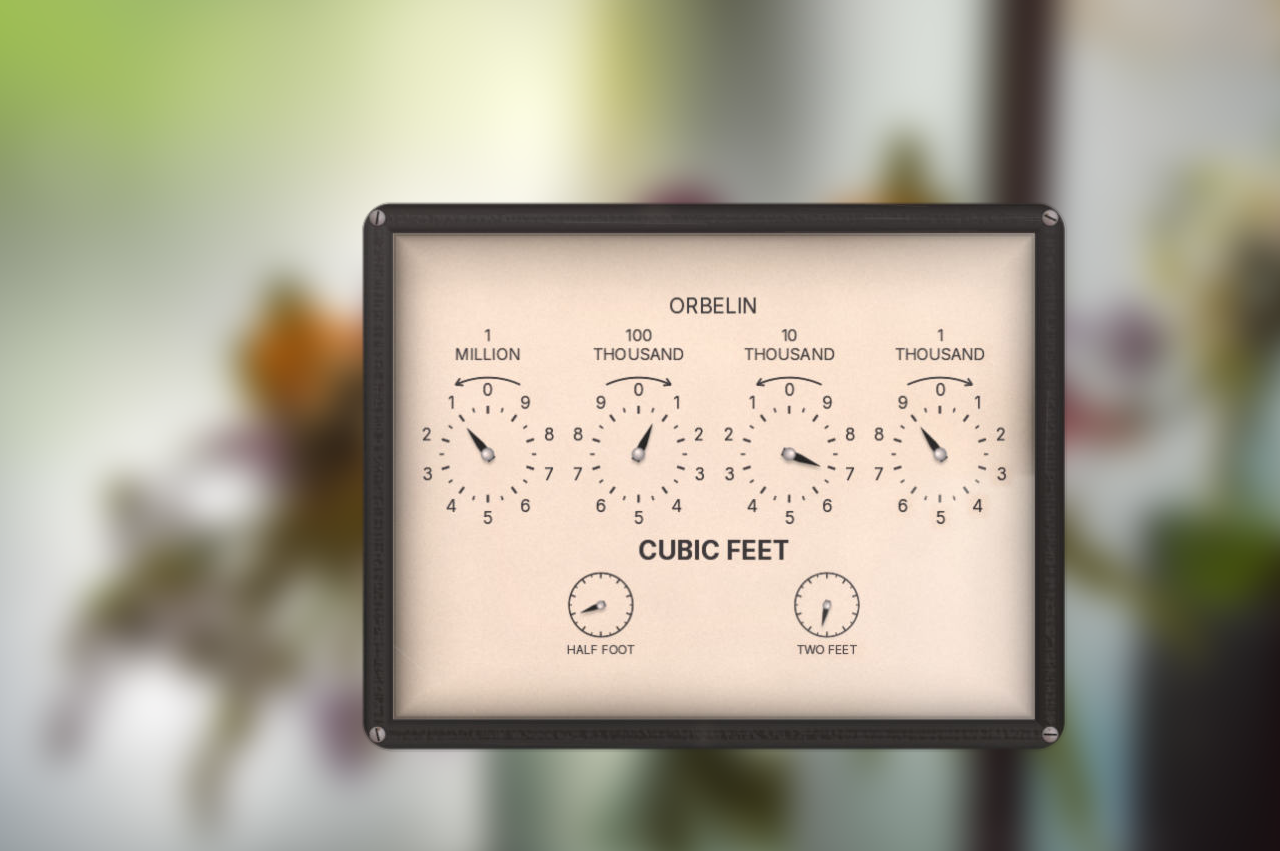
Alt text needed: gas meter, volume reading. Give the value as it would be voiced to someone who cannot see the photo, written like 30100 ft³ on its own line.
106900 ft³
